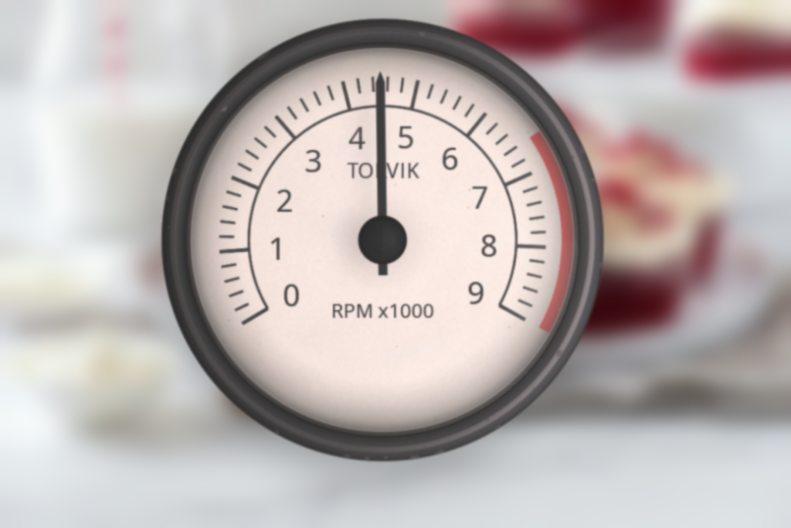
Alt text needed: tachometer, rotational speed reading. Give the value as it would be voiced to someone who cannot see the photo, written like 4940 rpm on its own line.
4500 rpm
